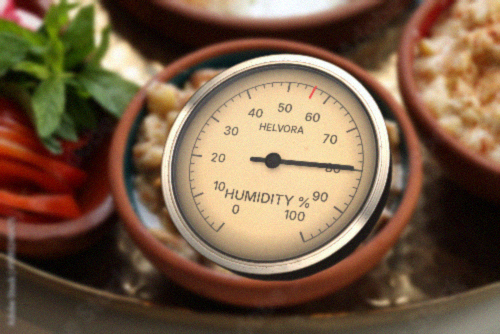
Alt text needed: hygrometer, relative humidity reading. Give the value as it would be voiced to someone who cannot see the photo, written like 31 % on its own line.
80 %
